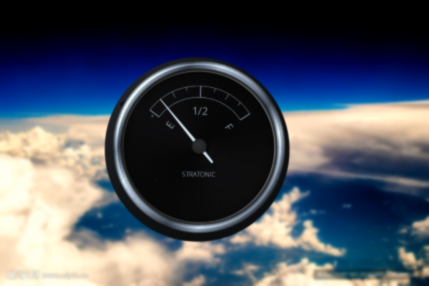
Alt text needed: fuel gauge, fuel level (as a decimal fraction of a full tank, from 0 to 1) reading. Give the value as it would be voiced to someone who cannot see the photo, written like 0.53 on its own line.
0.125
